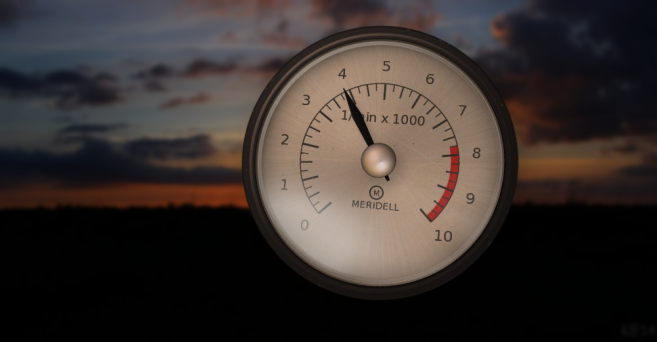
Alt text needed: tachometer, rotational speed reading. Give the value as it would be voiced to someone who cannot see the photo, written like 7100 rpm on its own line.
3875 rpm
